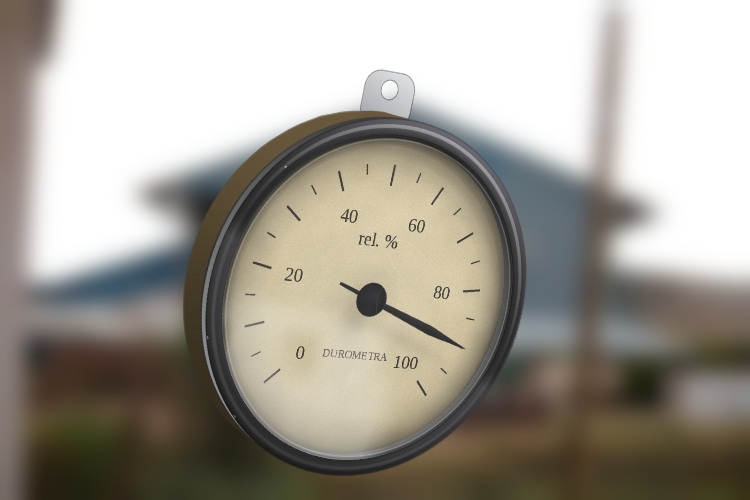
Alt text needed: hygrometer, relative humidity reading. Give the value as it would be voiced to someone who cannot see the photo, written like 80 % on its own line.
90 %
